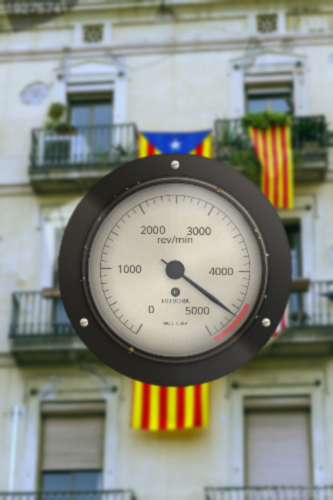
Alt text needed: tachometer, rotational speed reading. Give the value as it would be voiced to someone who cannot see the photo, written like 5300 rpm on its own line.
4600 rpm
